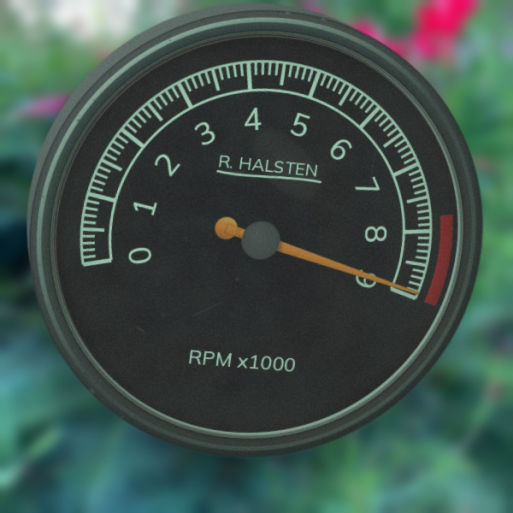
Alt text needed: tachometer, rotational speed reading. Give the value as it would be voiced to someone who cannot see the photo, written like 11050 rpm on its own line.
8900 rpm
